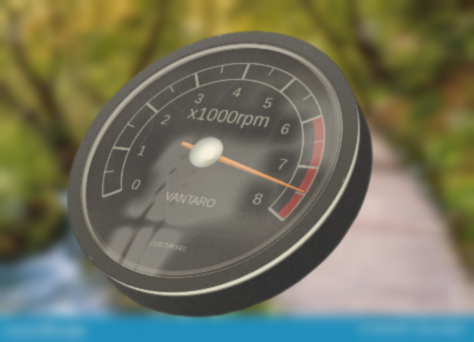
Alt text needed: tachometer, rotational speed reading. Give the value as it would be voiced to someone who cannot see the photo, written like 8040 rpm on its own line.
7500 rpm
